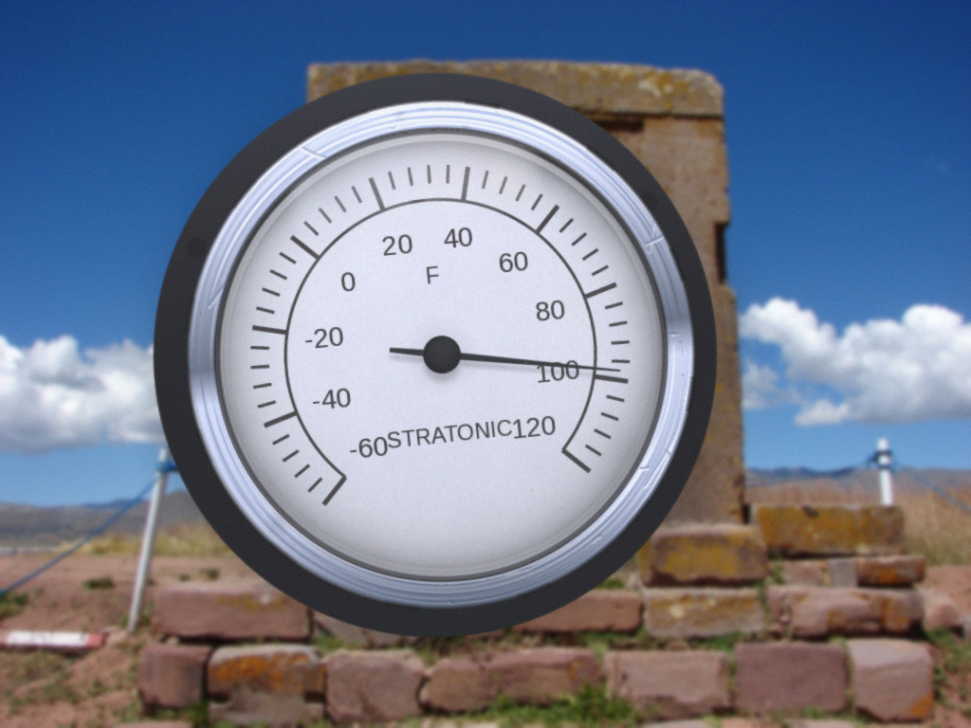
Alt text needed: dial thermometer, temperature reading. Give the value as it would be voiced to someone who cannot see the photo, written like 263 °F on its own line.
98 °F
